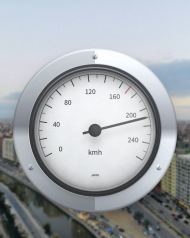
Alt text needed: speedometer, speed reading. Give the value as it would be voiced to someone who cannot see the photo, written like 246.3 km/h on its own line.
210 km/h
